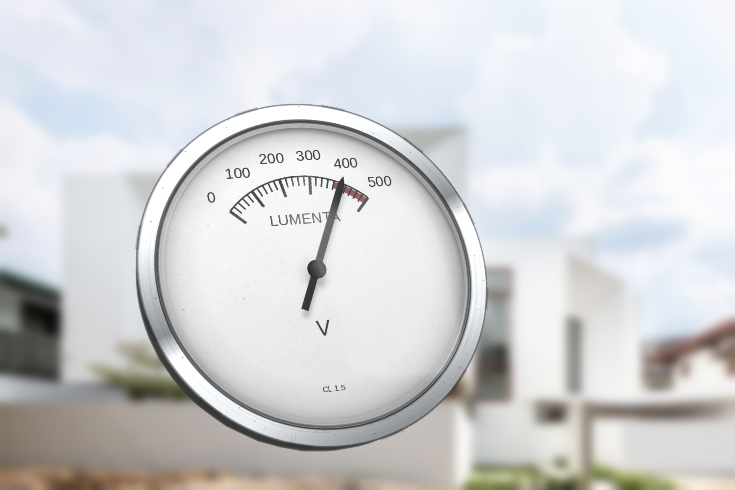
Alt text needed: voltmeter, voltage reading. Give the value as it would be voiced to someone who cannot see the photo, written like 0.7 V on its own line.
400 V
